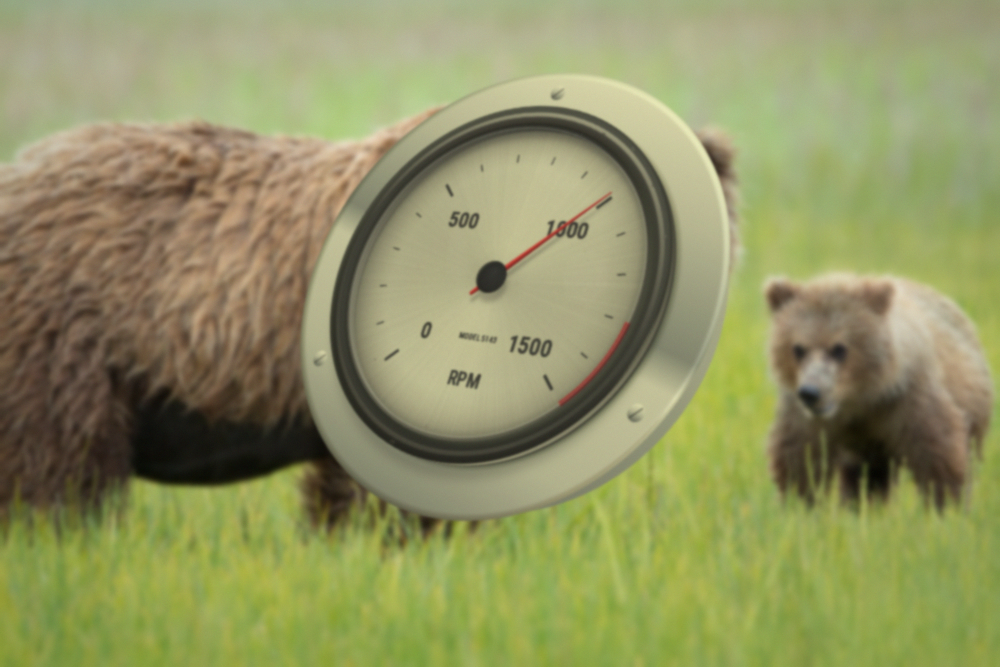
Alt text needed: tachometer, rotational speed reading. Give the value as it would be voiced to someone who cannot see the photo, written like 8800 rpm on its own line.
1000 rpm
